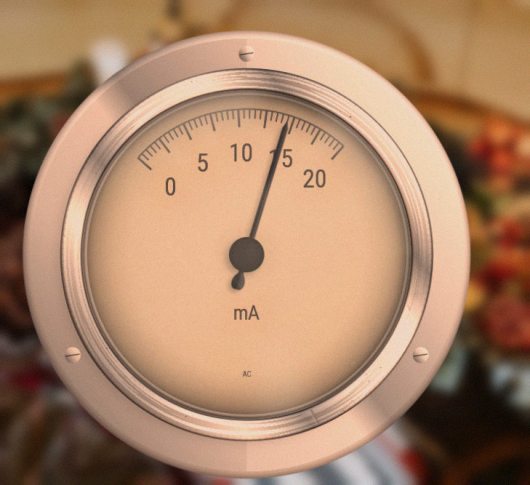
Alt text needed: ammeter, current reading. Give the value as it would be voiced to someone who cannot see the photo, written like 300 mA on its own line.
14.5 mA
